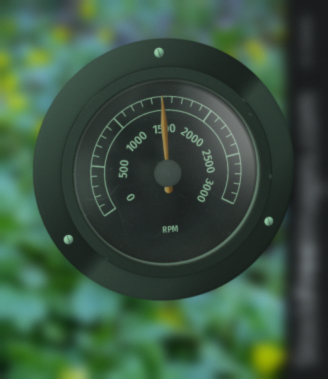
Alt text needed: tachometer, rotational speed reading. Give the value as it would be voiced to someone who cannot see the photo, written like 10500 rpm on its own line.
1500 rpm
